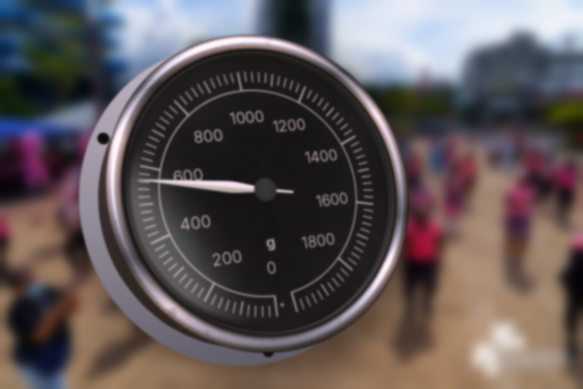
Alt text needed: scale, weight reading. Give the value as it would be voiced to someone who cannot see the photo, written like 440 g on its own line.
560 g
